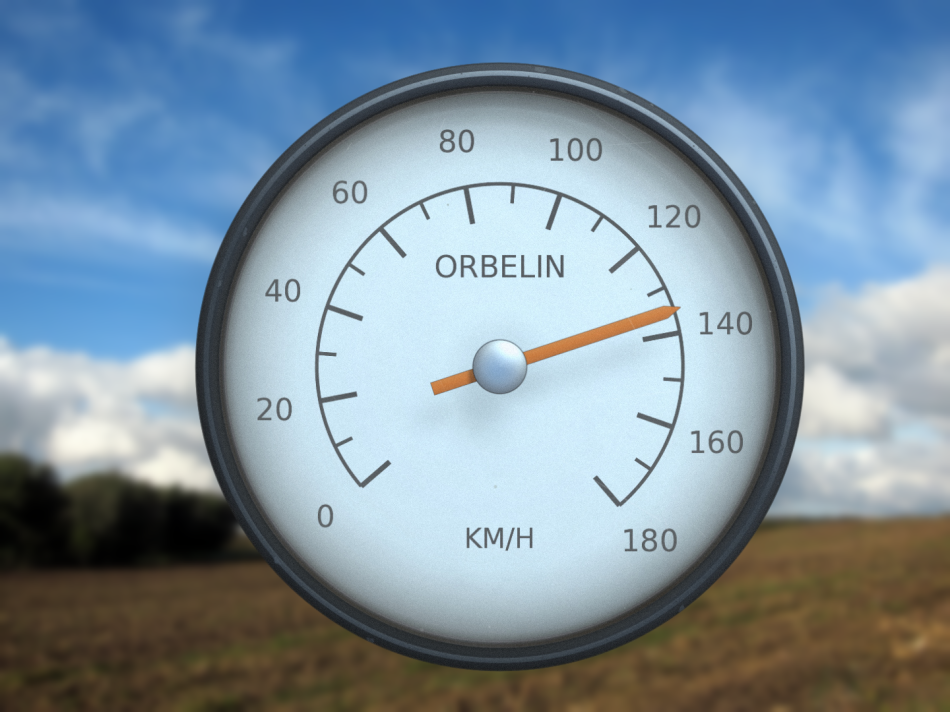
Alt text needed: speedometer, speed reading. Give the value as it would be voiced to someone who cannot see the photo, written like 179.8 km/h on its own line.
135 km/h
